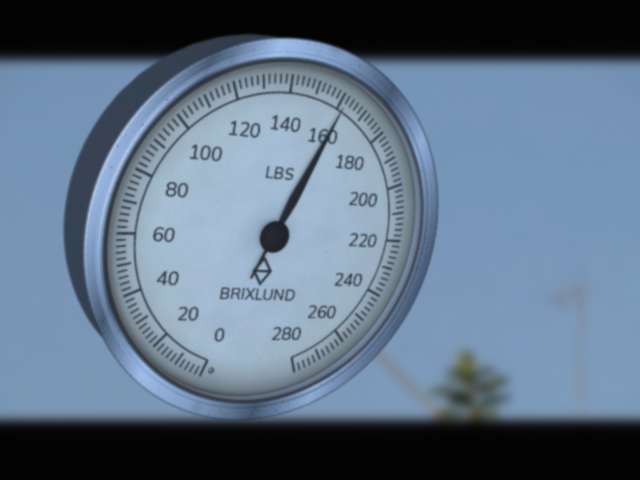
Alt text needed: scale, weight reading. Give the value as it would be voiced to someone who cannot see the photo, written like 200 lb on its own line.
160 lb
